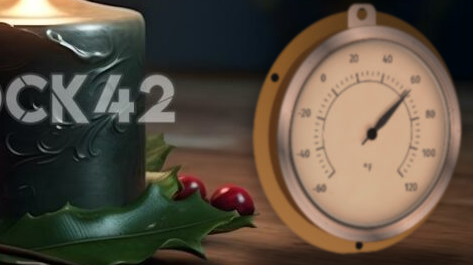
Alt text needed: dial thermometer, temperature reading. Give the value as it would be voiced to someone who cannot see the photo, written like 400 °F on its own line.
60 °F
